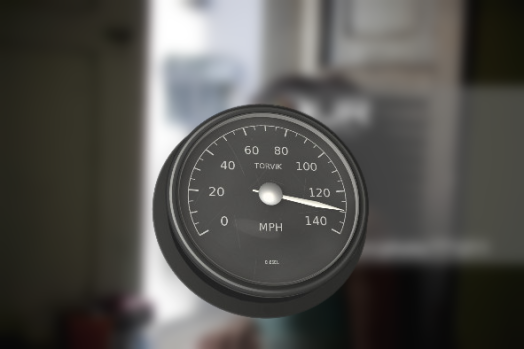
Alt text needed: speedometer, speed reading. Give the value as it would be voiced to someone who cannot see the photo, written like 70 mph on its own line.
130 mph
